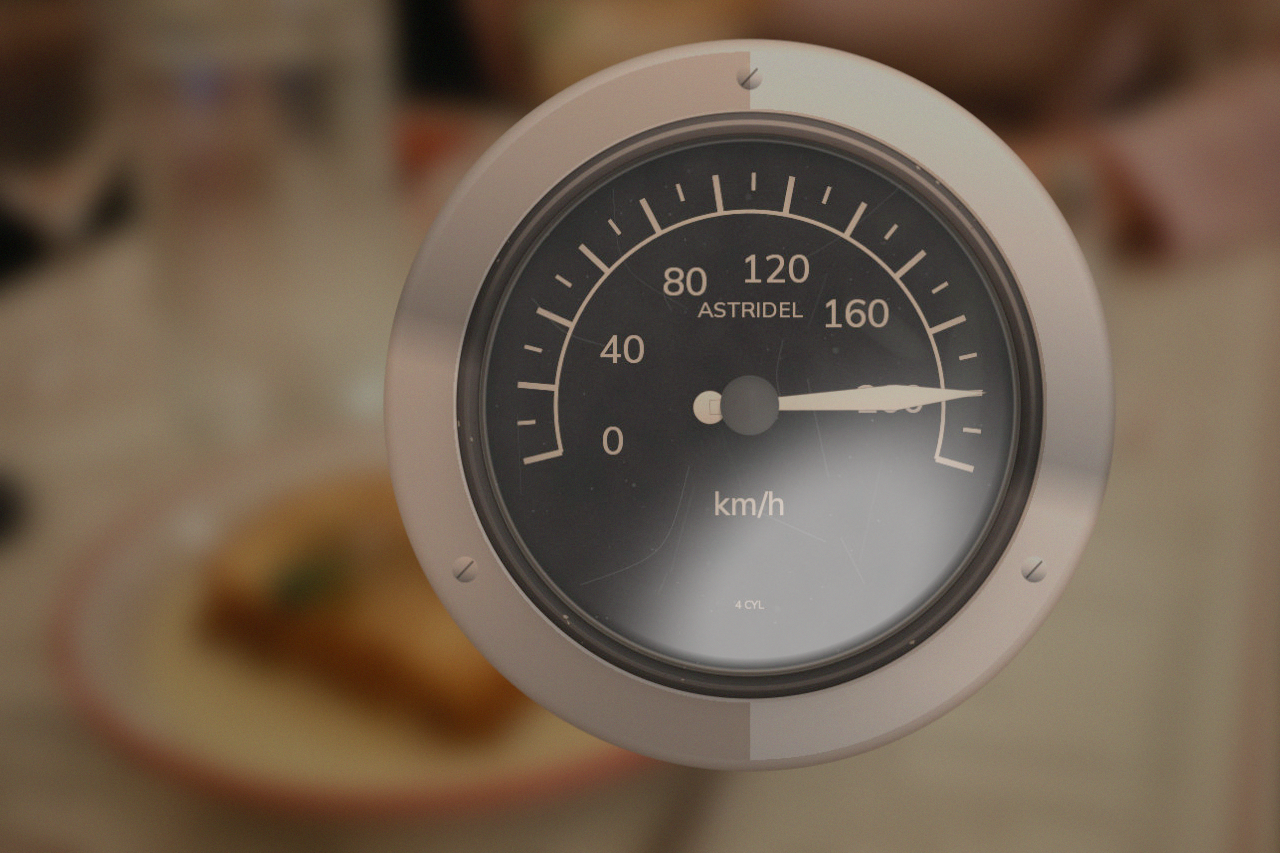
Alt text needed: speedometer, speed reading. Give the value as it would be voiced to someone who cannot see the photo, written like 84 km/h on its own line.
200 km/h
